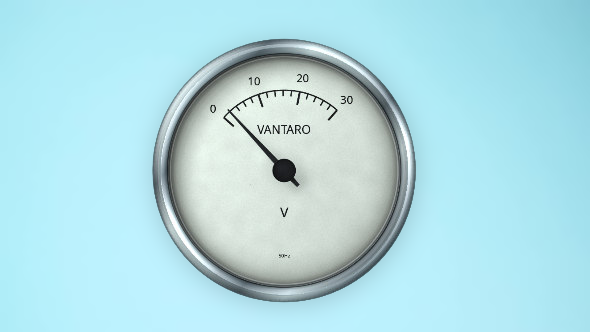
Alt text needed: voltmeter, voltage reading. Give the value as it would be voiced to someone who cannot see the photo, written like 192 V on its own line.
2 V
